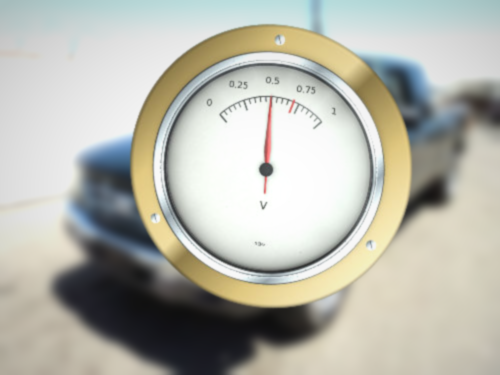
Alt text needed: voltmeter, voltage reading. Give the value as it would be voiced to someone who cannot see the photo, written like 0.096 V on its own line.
0.5 V
